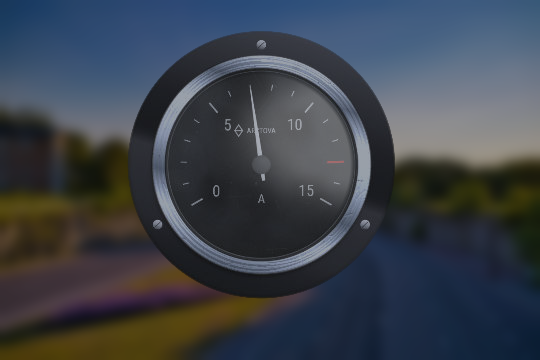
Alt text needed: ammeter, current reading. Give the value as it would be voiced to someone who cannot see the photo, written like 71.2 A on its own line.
7 A
